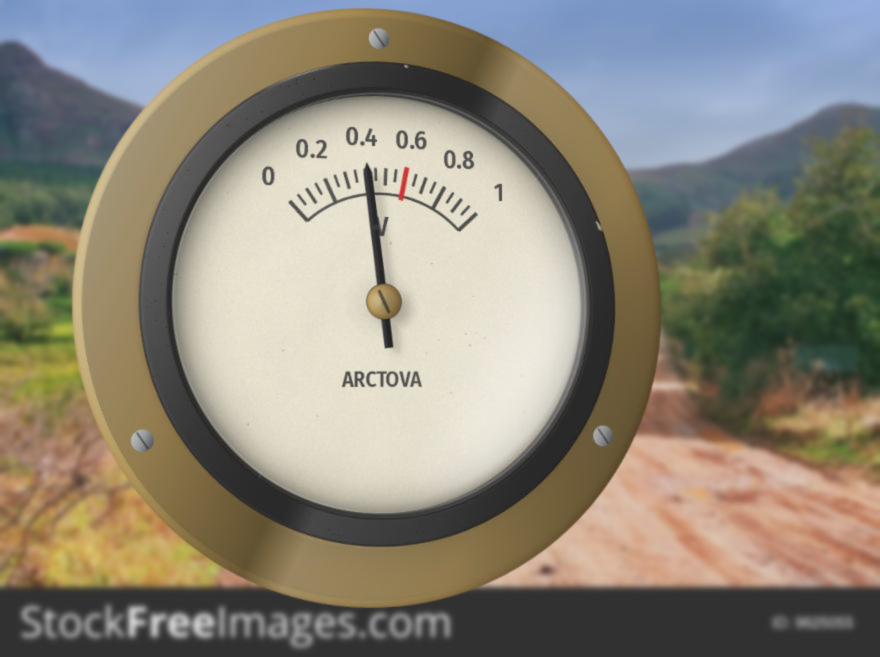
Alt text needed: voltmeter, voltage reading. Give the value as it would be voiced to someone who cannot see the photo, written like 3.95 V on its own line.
0.4 V
